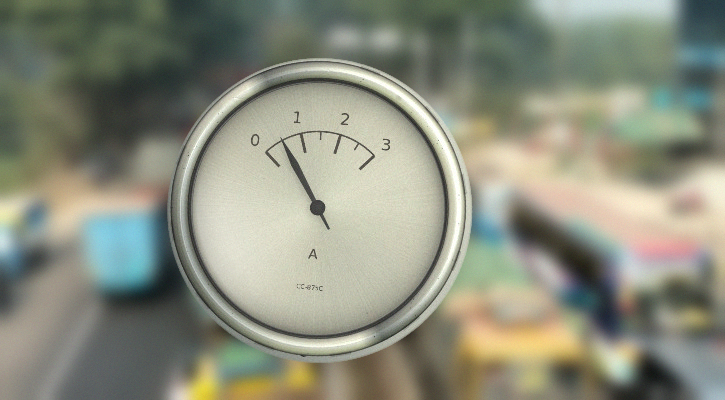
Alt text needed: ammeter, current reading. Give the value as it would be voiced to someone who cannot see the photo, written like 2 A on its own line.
0.5 A
